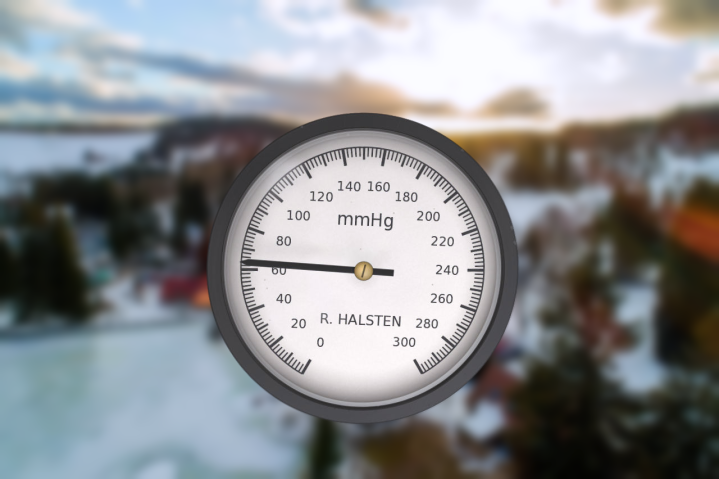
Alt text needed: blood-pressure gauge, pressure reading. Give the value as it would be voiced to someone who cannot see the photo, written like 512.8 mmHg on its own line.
64 mmHg
